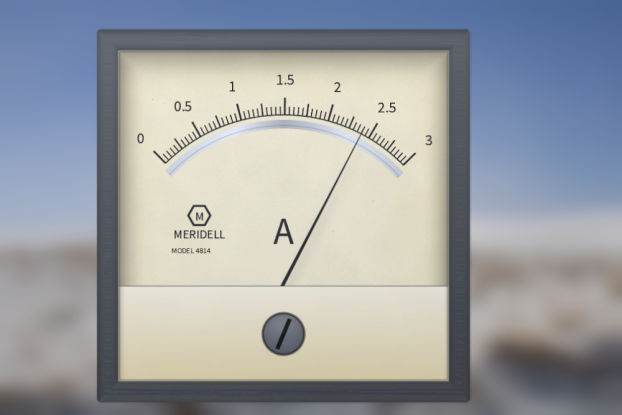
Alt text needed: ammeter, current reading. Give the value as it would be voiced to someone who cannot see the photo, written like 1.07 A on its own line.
2.4 A
